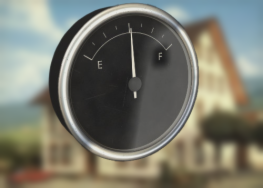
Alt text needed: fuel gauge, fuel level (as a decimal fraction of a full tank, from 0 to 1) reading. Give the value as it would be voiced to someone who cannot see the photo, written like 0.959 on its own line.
0.5
